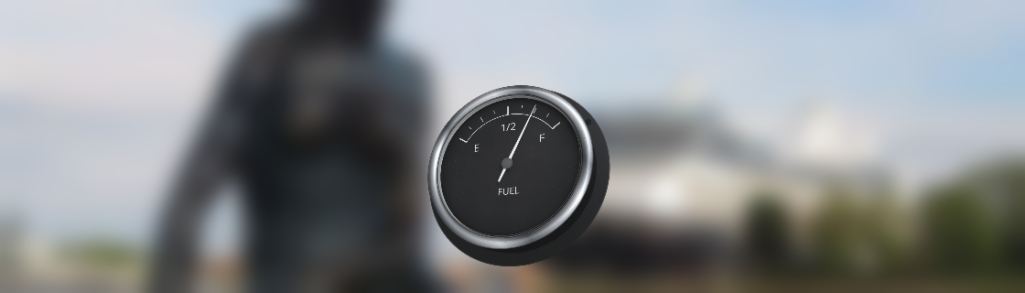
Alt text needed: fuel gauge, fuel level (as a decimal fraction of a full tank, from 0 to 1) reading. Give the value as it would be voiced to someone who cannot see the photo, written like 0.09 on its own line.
0.75
